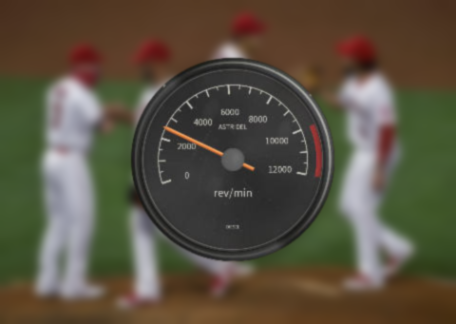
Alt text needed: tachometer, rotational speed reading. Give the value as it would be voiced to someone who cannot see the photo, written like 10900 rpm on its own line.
2500 rpm
